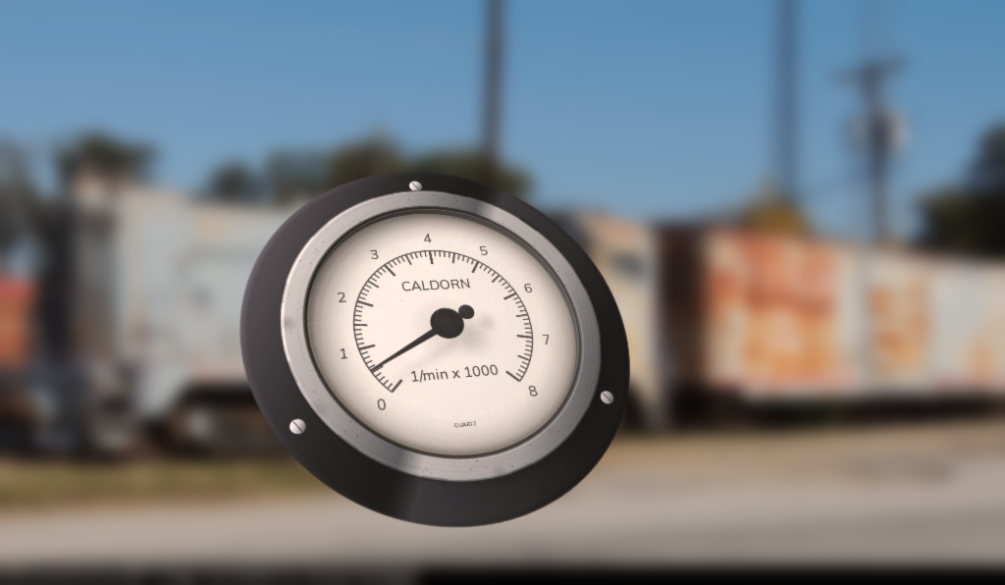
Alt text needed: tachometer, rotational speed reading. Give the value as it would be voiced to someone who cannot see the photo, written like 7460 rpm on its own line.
500 rpm
